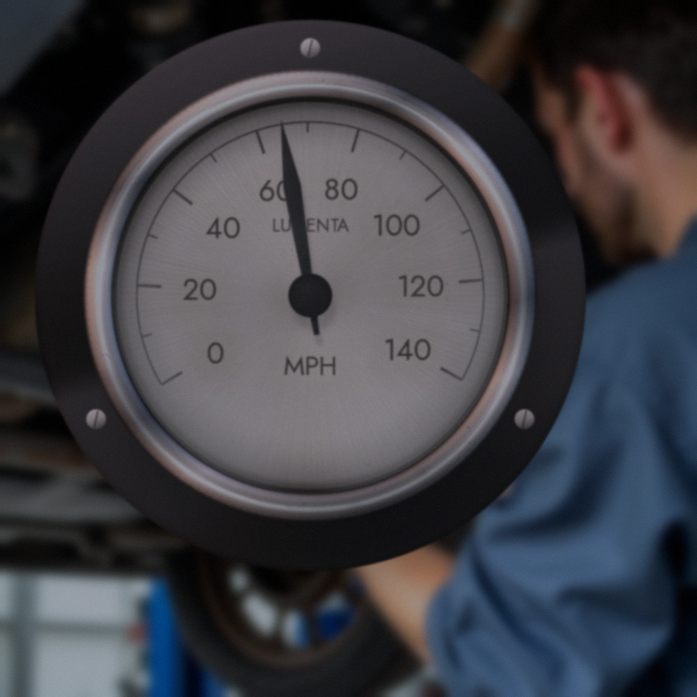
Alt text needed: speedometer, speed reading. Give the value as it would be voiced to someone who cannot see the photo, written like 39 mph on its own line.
65 mph
